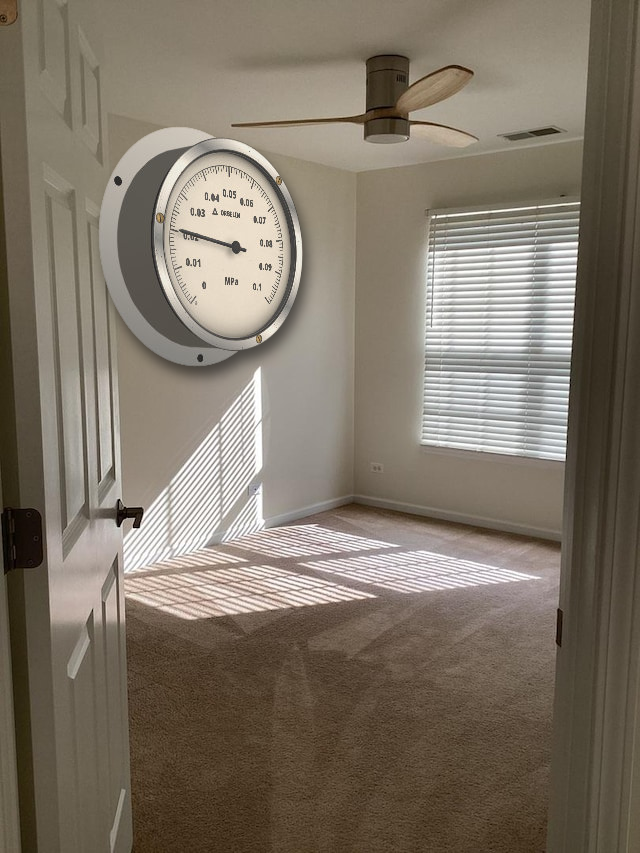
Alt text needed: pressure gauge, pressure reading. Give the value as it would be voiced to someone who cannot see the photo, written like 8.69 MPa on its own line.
0.02 MPa
